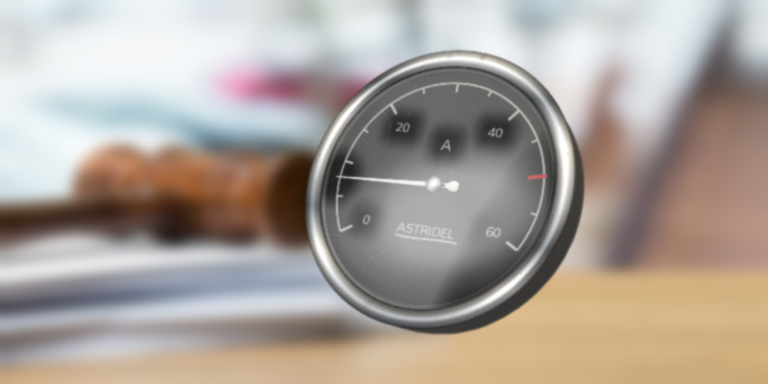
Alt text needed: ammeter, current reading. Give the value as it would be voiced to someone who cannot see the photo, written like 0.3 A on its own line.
7.5 A
